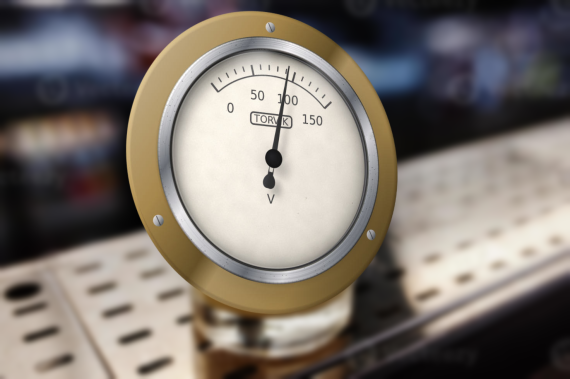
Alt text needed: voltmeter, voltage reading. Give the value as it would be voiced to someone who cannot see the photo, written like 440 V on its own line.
90 V
